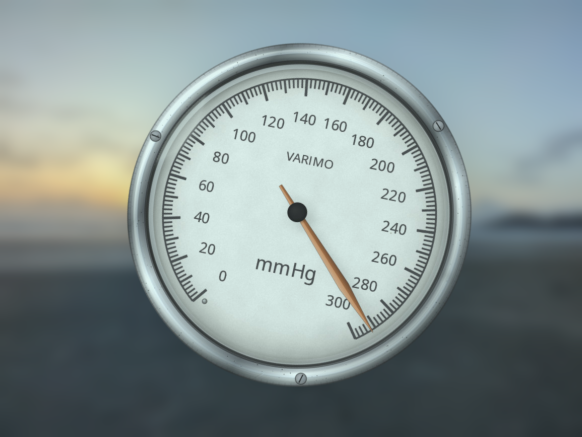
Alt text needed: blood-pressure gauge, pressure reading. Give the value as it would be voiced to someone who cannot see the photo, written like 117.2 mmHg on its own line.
292 mmHg
